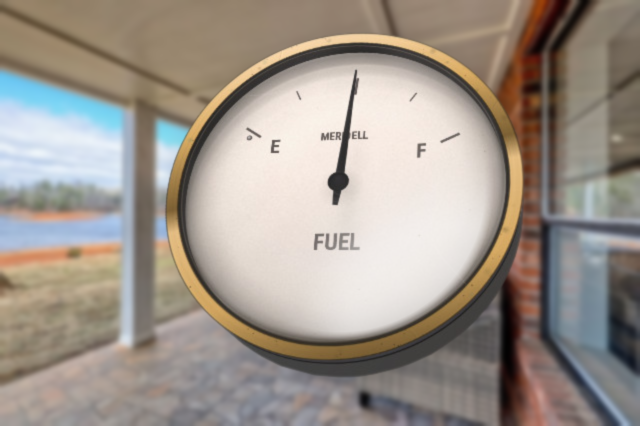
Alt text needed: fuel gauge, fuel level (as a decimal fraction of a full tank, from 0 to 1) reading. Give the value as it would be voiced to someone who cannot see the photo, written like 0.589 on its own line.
0.5
